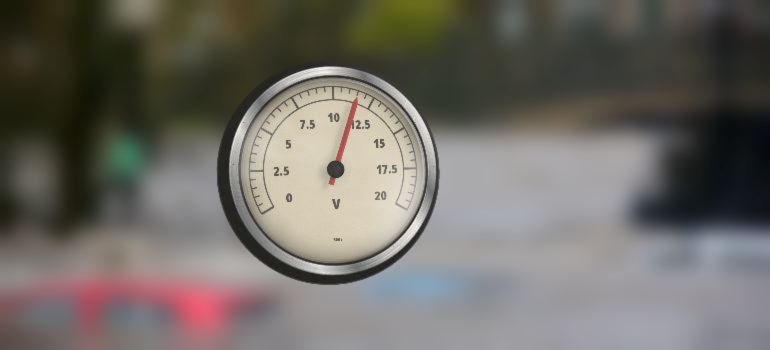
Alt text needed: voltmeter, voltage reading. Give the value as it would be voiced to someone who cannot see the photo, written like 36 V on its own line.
11.5 V
